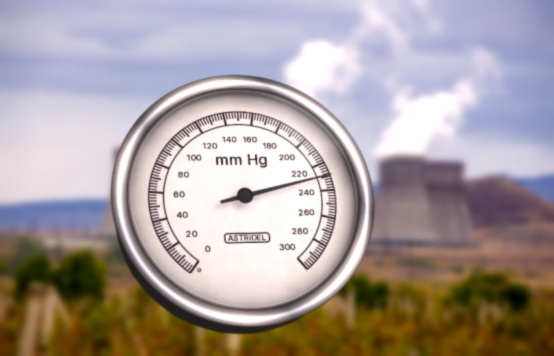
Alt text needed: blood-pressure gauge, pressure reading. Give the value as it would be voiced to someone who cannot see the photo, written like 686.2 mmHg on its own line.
230 mmHg
